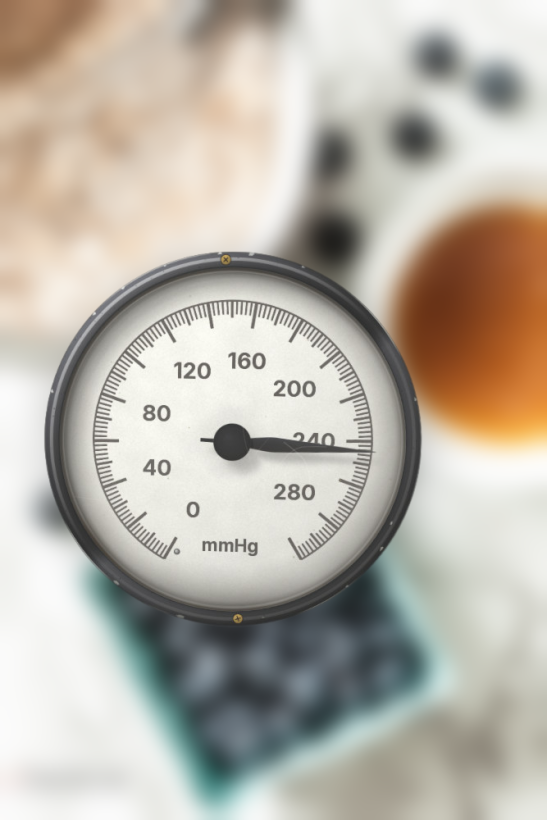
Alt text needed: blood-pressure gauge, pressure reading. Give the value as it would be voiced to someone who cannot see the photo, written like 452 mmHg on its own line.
244 mmHg
